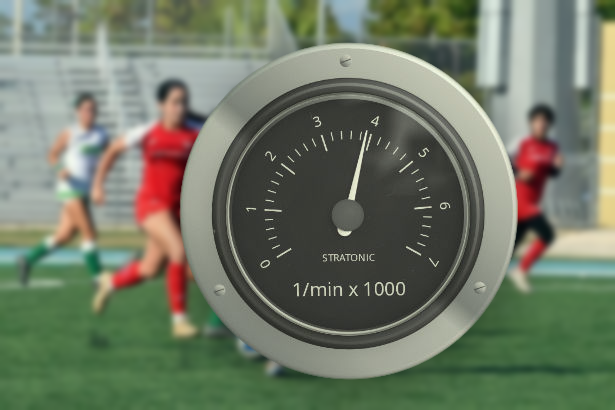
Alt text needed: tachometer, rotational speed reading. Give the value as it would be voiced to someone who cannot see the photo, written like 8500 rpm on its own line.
3900 rpm
